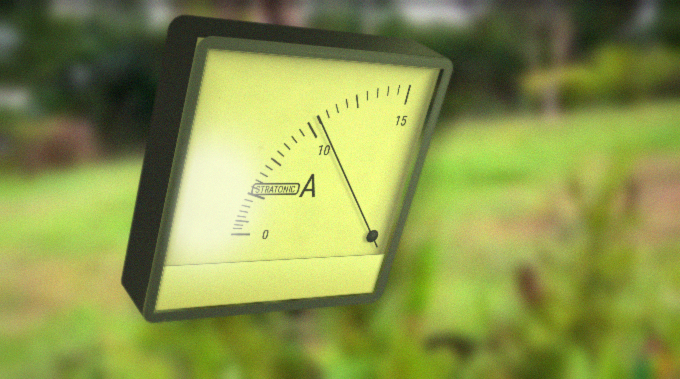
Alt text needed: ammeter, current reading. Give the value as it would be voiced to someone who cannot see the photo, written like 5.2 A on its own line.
10.5 A
